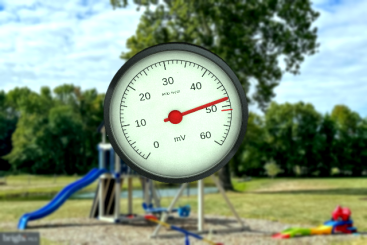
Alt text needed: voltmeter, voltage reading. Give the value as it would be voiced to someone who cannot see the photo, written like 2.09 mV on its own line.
48 mV
